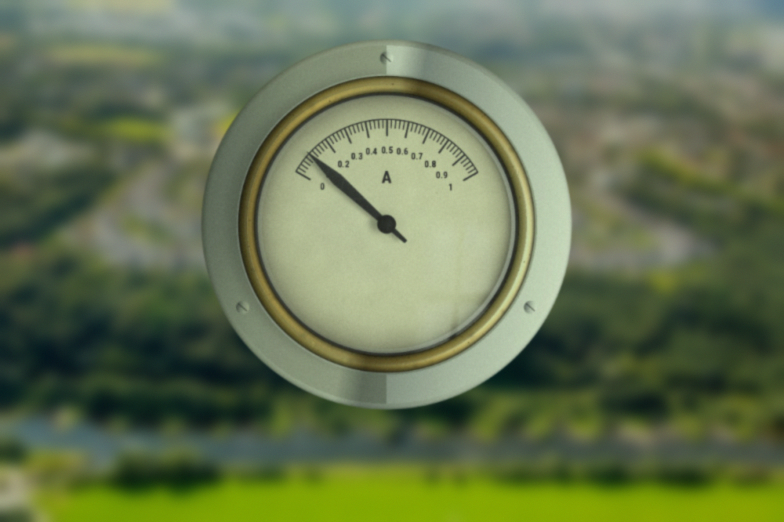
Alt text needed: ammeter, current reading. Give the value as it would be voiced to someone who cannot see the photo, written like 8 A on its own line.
0.1 A
